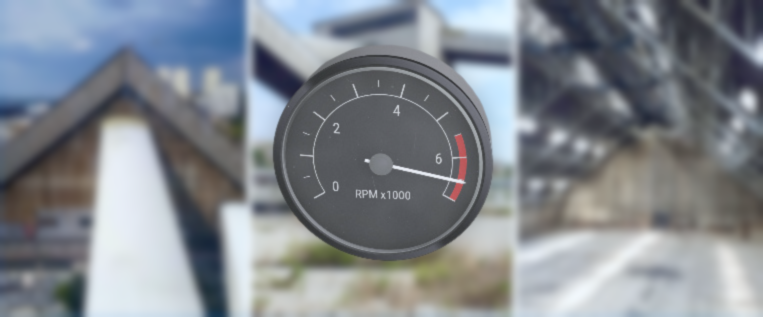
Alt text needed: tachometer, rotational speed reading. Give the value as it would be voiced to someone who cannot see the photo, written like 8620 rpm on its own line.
6500 rpm
